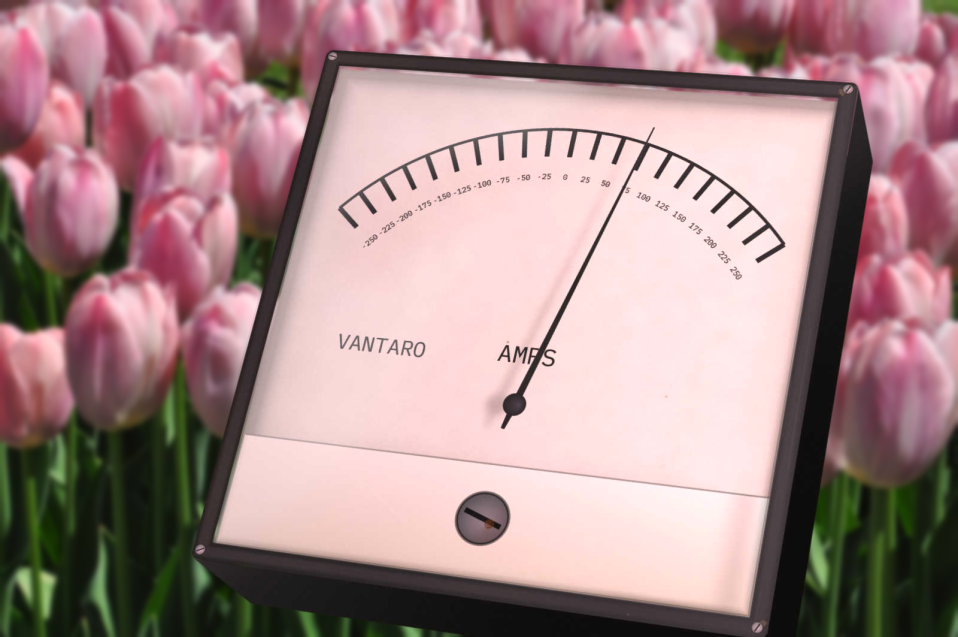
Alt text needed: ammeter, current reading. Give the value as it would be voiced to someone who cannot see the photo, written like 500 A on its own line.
75 A
